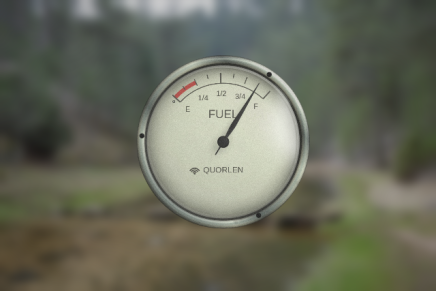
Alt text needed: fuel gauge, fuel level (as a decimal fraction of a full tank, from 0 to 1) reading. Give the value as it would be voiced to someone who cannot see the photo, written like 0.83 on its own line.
0.875
